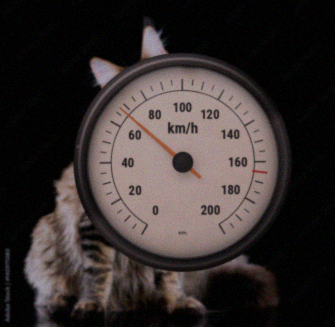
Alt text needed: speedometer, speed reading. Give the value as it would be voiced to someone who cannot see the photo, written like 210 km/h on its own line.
67.5 km/h
